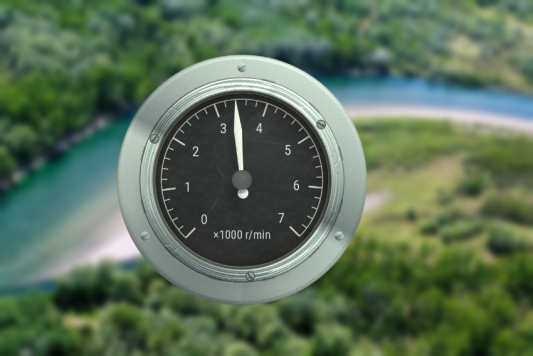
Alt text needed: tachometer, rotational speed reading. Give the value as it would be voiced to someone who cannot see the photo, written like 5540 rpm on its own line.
3400 rpm
